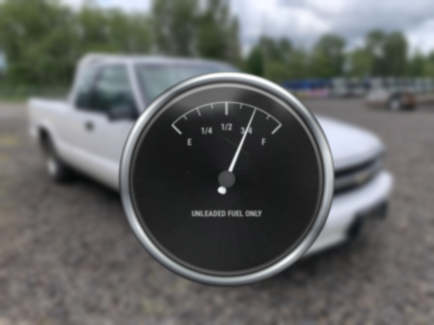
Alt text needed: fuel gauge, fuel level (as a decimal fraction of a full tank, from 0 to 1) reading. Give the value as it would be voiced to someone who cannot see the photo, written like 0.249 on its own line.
0.75
